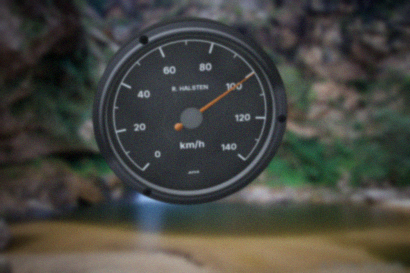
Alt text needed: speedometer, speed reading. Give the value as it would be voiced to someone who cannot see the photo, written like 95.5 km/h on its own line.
100 km/h
